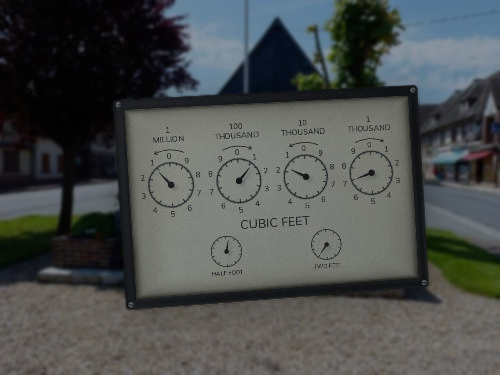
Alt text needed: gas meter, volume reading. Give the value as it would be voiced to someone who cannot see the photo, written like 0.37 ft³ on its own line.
111700 ft³
